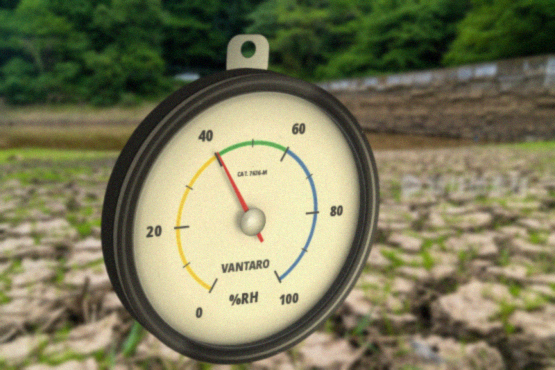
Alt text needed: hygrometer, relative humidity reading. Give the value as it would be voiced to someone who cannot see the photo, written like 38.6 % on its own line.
40 %
